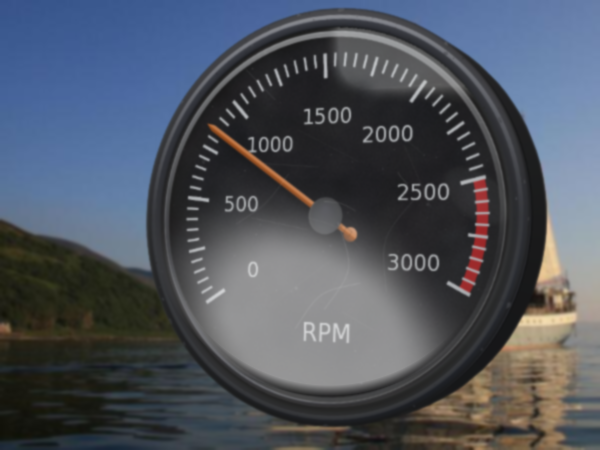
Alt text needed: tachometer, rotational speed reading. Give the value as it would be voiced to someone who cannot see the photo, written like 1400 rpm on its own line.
850 rpm
